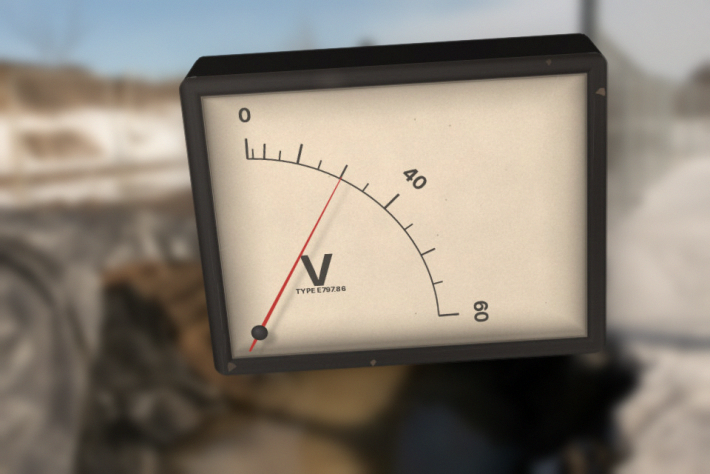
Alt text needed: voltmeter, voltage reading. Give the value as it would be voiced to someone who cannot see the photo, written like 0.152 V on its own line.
30 V
